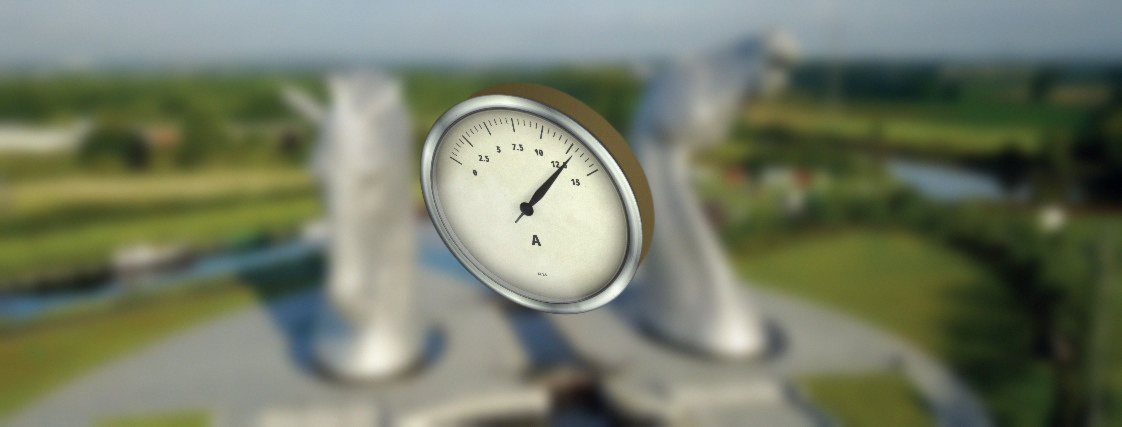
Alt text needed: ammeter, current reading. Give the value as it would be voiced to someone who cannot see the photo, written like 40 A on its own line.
13 A
